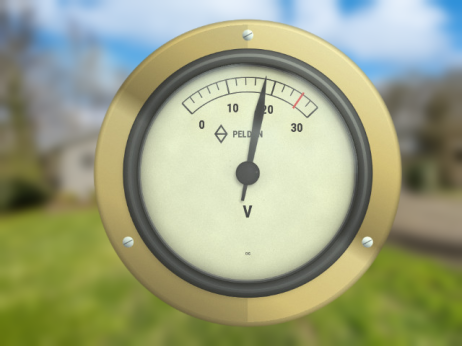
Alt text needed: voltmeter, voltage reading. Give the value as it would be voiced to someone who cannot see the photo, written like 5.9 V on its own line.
18 V
